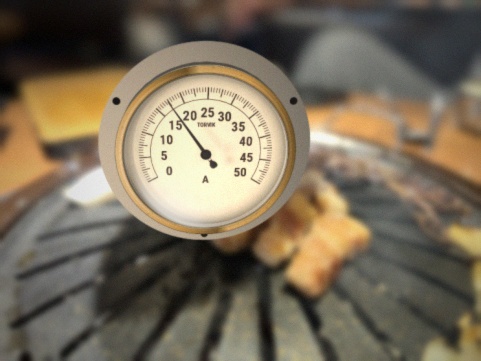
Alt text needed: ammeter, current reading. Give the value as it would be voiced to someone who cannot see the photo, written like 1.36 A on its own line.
17.5 A
